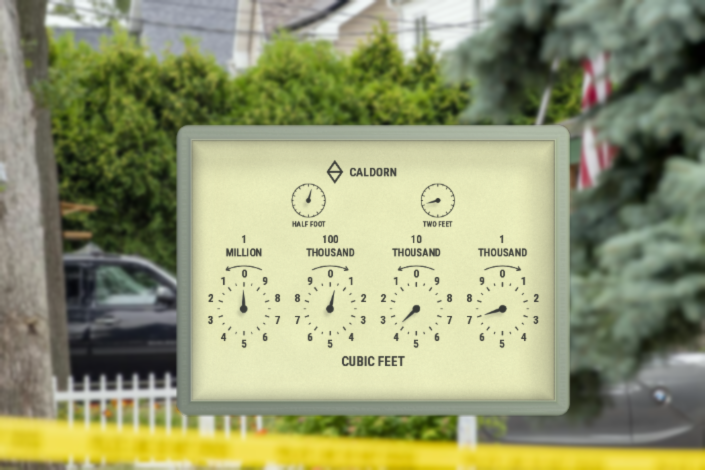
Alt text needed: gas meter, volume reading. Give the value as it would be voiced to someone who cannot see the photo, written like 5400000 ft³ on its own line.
3700 ft³
